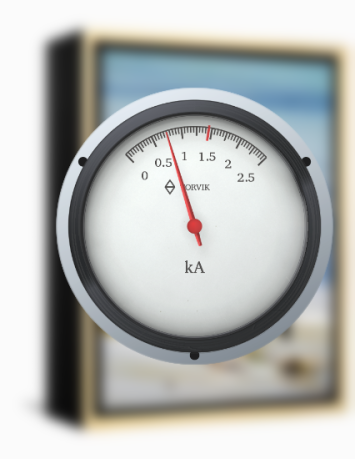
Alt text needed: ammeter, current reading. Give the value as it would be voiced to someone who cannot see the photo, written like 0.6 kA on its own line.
0.75 kA
